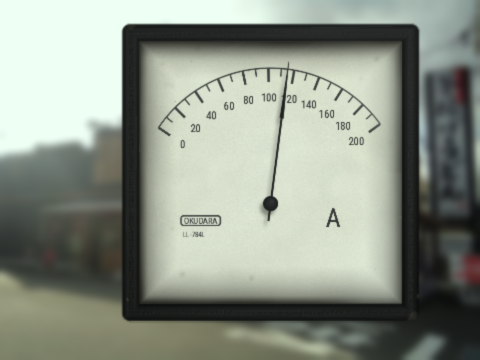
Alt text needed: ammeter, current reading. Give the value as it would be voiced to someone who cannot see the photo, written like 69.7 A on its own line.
115 A
